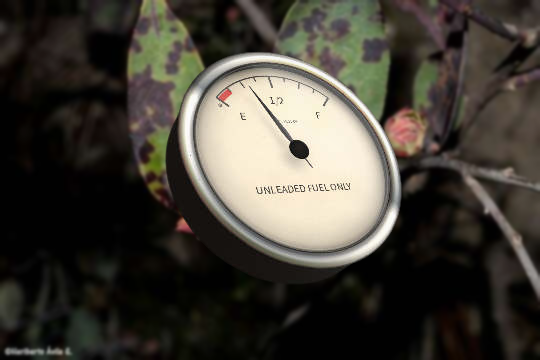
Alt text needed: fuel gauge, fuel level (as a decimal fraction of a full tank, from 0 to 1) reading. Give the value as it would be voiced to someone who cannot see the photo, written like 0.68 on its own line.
0.25
